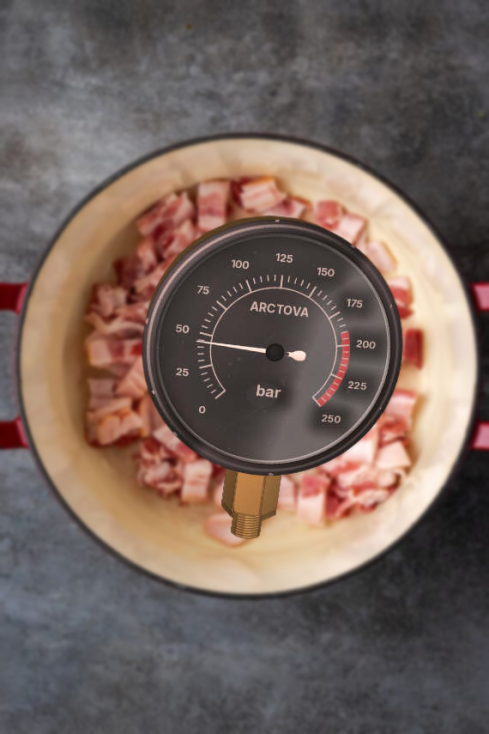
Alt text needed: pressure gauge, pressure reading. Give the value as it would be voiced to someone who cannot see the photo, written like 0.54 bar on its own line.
45 bar
